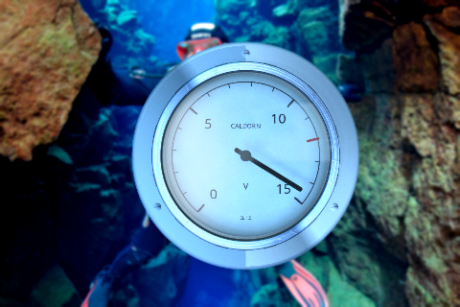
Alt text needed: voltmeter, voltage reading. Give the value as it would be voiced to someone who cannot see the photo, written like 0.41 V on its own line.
14.5 V
